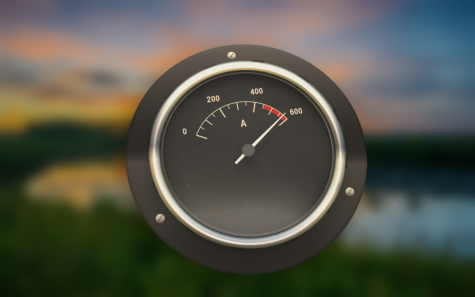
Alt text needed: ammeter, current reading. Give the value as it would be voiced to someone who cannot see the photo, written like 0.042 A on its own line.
575 A
